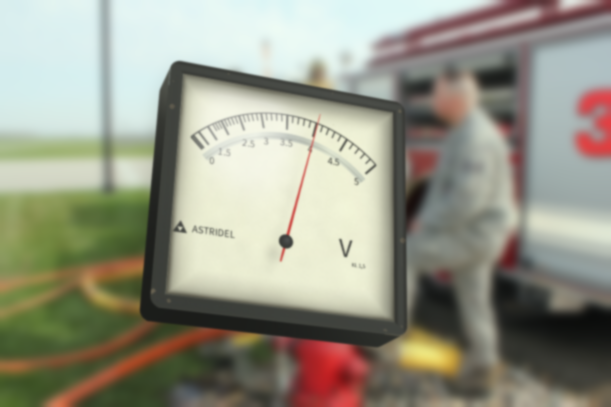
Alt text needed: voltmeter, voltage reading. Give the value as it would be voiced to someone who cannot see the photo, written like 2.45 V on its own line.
4 V
